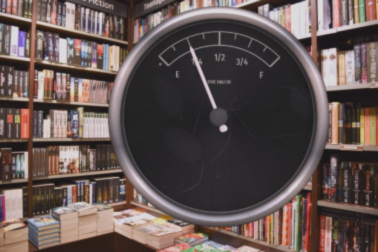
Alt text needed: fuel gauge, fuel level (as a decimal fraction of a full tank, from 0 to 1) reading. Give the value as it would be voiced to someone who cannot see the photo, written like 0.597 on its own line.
0.25
